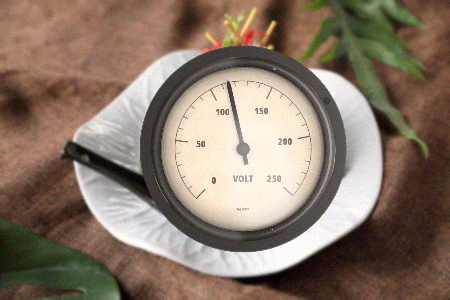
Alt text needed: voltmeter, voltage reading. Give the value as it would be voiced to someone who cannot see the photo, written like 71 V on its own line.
115 V
